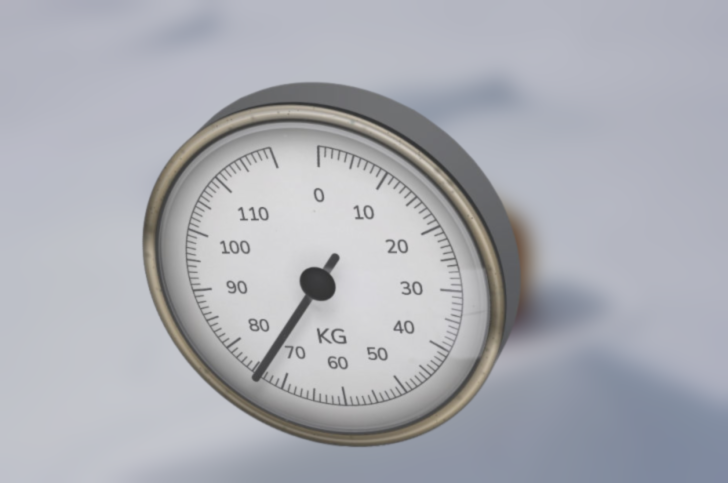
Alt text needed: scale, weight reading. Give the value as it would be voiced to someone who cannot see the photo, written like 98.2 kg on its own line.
74 kg
